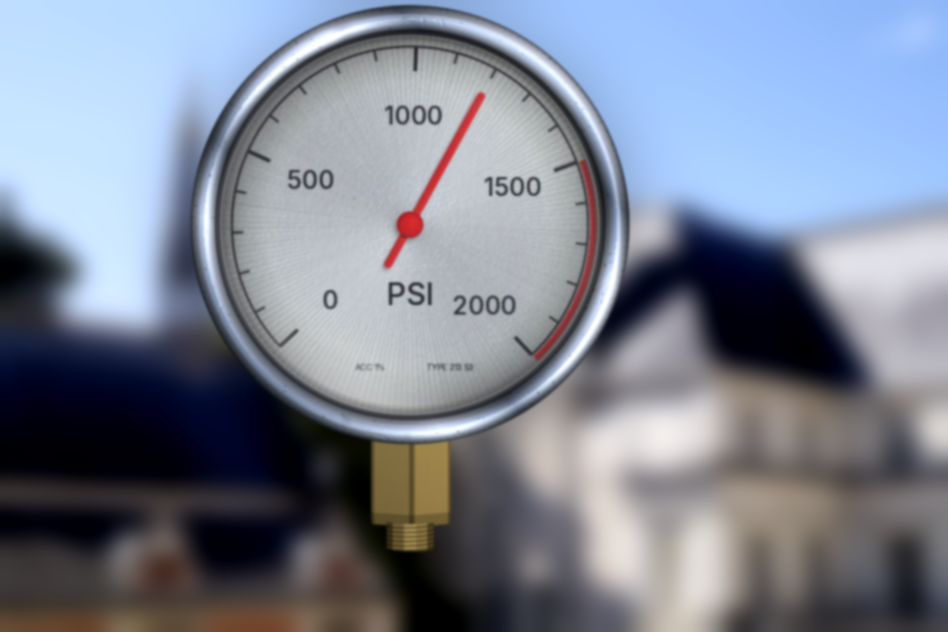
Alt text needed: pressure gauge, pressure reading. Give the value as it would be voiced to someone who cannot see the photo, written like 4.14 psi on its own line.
1200 psi
